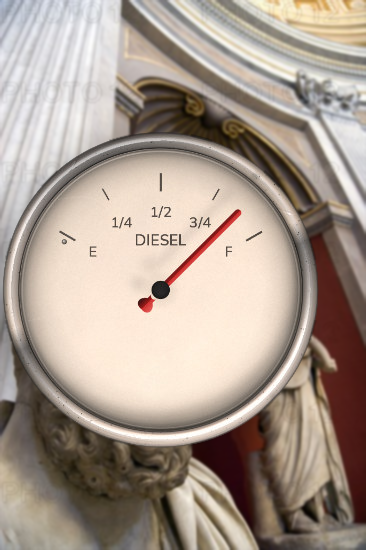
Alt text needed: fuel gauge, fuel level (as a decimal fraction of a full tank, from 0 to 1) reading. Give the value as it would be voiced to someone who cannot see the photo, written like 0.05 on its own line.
0.875
